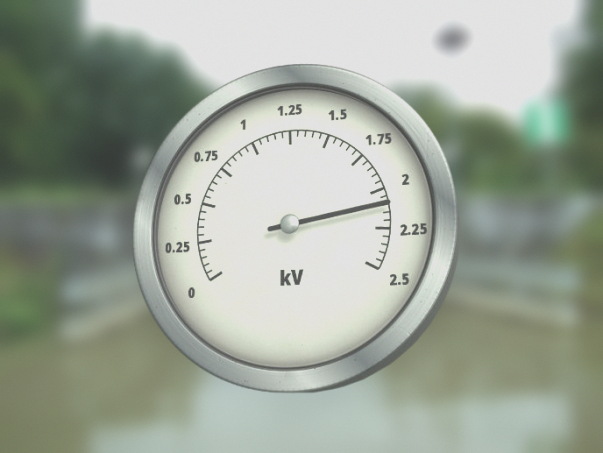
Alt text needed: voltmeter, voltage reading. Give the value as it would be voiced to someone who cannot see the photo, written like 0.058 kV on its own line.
2.1 kV
